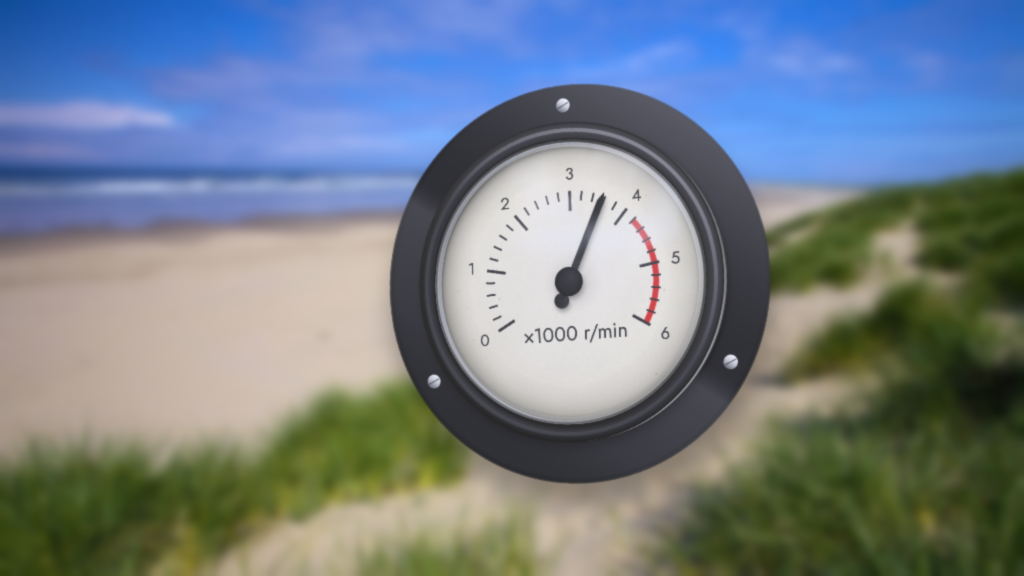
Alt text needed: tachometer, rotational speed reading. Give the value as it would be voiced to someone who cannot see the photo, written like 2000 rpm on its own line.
3600 rpm
